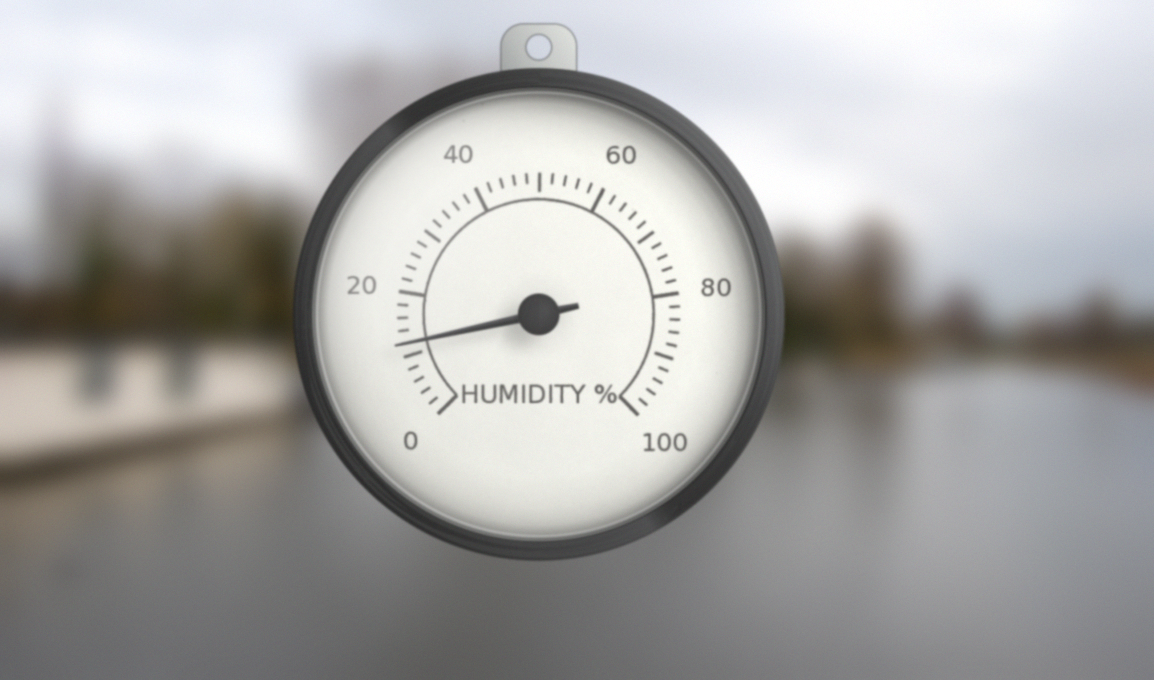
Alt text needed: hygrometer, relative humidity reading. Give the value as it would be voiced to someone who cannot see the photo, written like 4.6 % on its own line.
12 %
